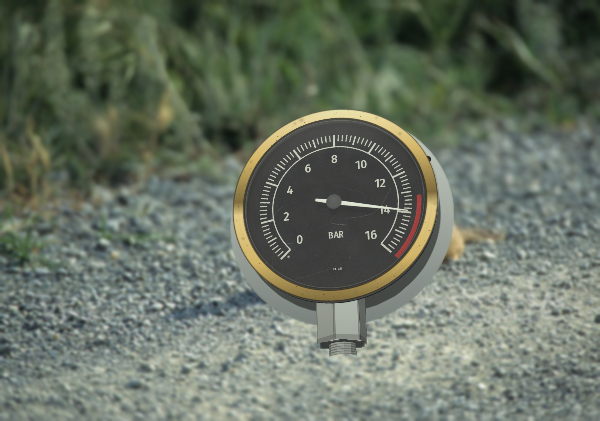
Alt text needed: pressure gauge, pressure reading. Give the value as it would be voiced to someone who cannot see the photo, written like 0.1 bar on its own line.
14 bar
